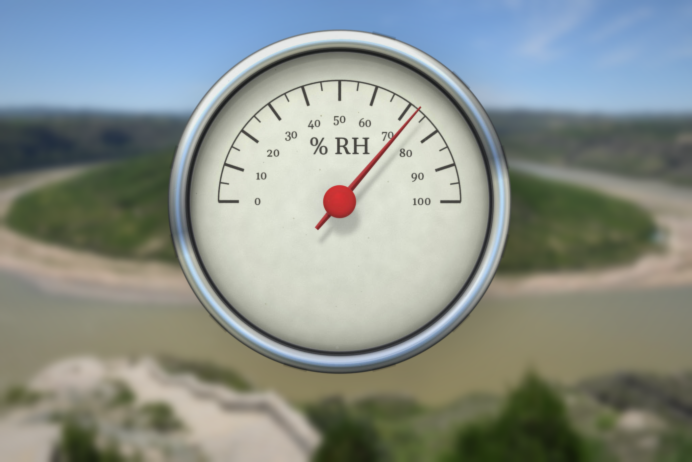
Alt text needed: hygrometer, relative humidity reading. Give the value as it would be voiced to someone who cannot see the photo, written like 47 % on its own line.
72.5 %
